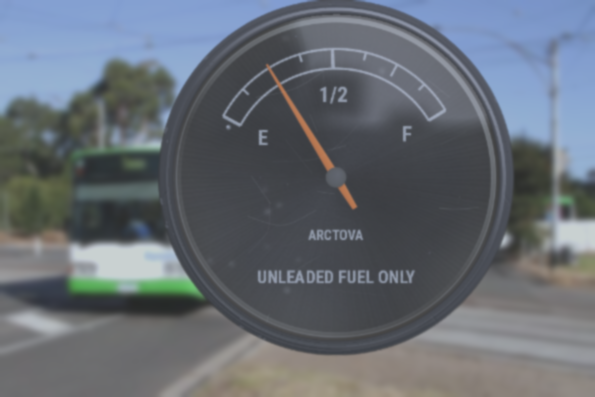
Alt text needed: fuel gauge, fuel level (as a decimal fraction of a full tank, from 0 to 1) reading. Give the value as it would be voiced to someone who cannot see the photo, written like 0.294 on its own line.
0.25
